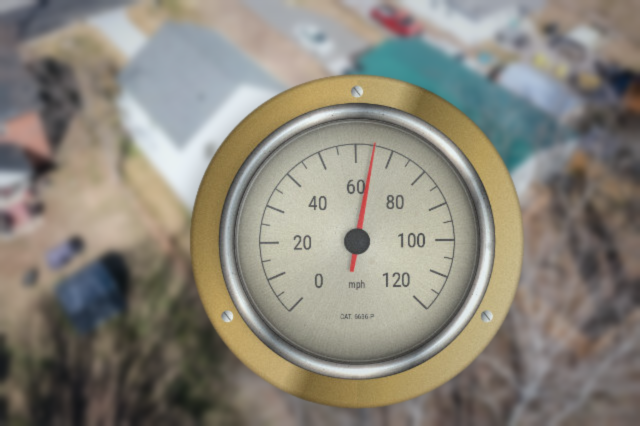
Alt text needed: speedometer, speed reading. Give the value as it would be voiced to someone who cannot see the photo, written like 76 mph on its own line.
65 mph
